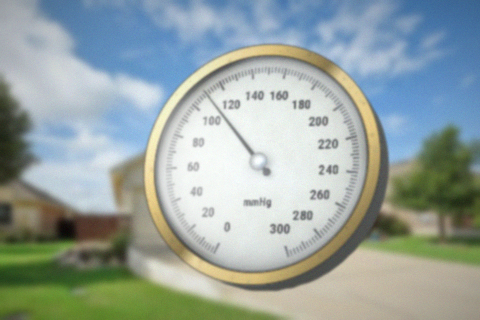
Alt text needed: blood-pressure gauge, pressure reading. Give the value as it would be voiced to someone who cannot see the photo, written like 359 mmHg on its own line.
110 mmHg
